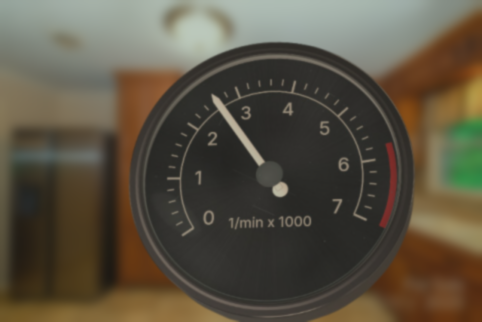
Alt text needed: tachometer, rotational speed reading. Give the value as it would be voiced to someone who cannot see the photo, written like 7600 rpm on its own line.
2600 rpm
